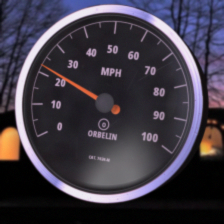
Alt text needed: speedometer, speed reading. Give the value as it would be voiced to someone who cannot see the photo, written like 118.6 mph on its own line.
22.5 mph
